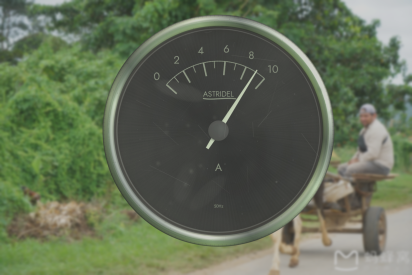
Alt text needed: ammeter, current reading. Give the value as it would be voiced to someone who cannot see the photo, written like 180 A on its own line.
9 A
